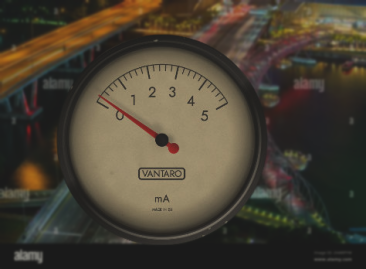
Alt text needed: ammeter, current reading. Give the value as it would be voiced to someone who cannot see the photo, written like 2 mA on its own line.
0.2 mA
